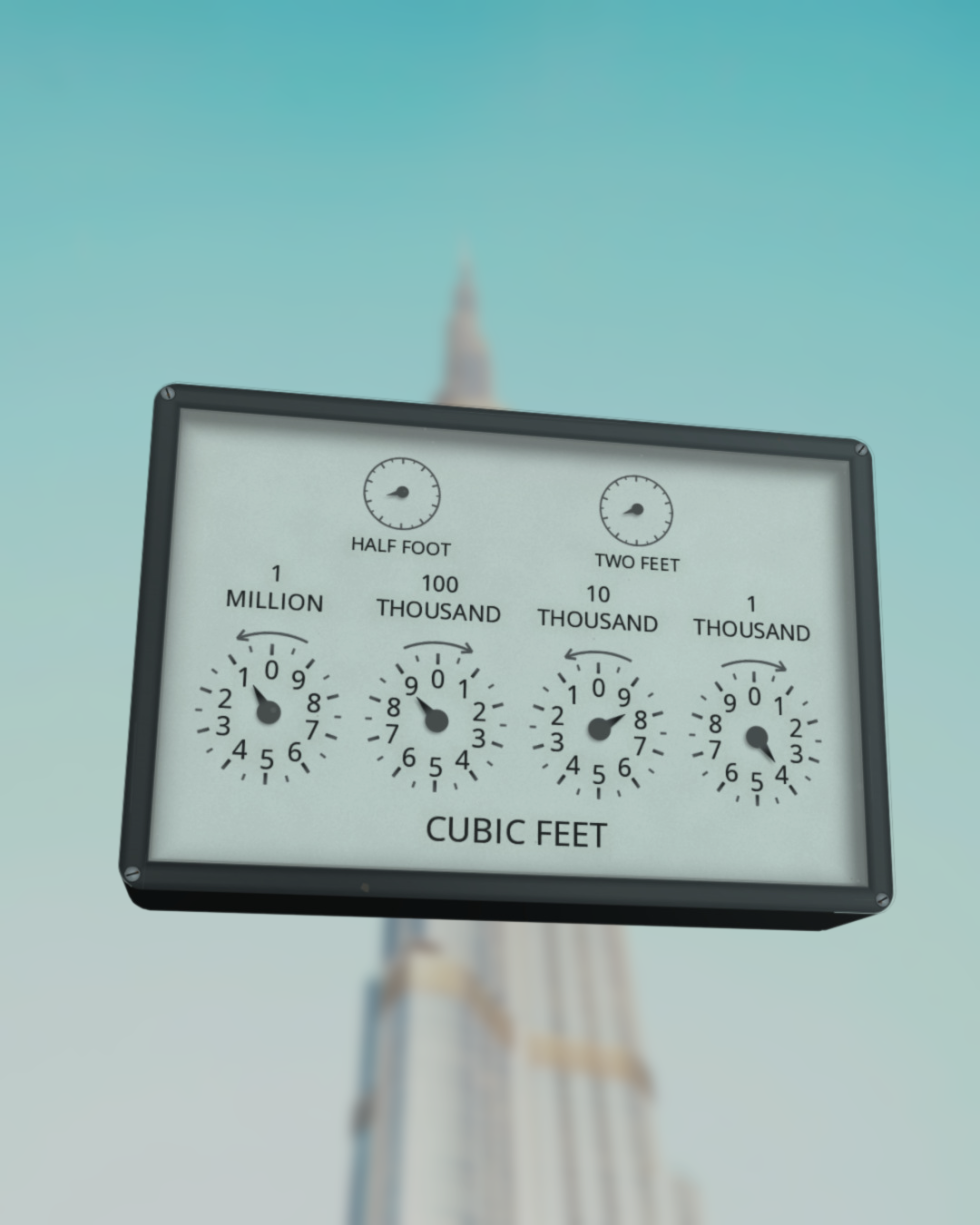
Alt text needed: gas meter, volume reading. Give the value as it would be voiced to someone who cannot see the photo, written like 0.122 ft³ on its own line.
88400 ft³
